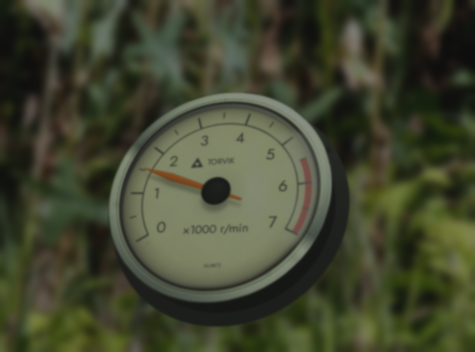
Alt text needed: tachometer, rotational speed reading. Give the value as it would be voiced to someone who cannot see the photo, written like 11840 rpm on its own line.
1500 rpm
